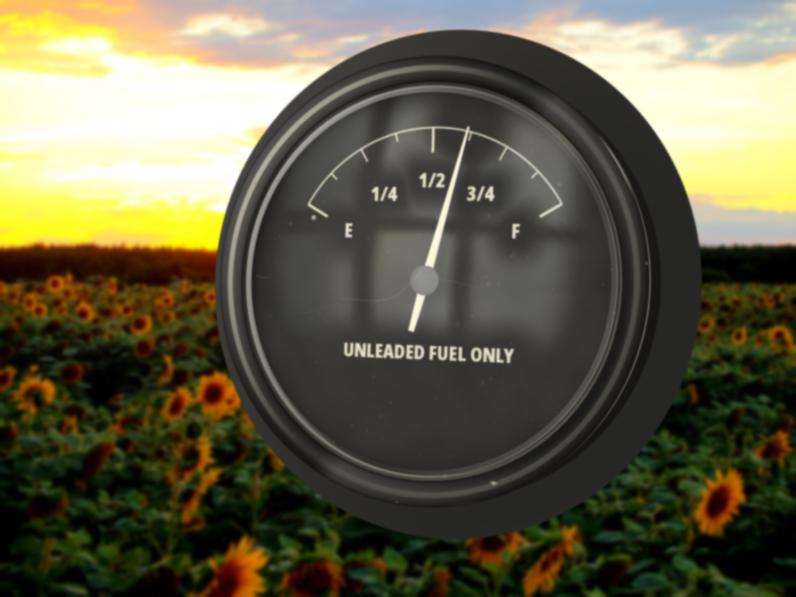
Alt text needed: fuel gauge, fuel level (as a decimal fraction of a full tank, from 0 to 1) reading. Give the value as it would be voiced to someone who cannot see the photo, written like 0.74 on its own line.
0.625
